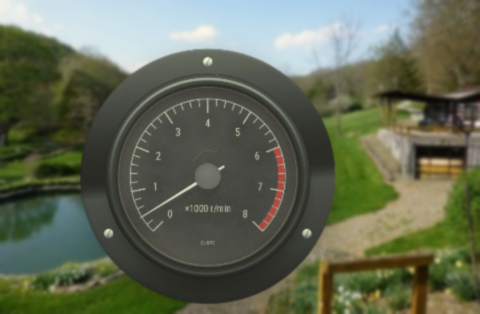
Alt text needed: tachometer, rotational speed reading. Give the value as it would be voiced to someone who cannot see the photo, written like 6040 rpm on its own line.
400 rpm
